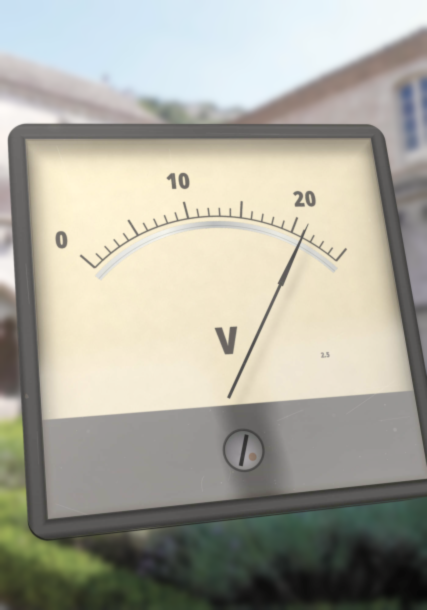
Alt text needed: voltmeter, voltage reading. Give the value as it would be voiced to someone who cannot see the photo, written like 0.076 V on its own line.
21 V
